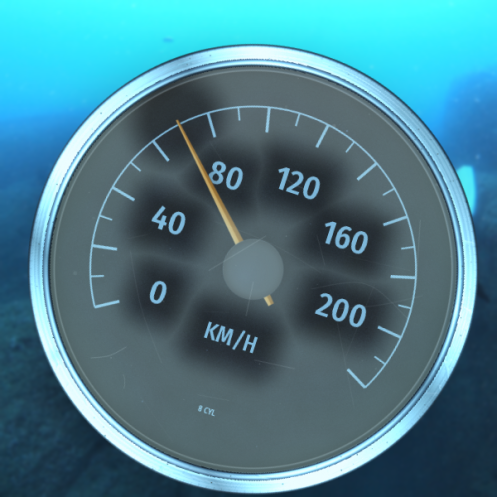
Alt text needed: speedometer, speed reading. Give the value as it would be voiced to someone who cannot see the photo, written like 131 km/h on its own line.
70 km/h
